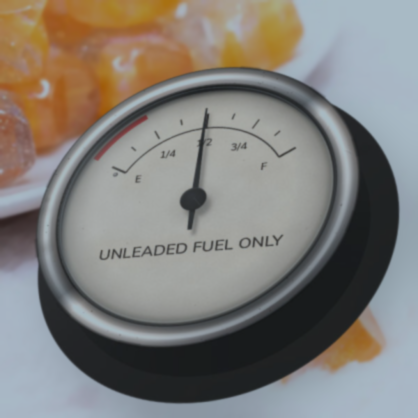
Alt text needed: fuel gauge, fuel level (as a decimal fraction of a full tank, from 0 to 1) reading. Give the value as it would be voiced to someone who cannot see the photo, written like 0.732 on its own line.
0.5
